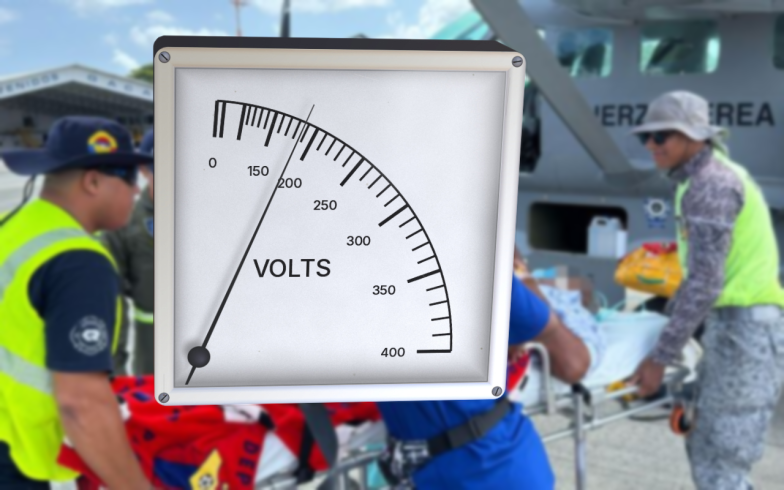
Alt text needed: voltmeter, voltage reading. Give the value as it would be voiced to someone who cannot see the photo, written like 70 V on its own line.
185 V
